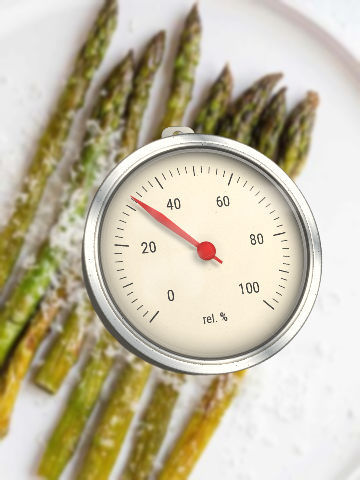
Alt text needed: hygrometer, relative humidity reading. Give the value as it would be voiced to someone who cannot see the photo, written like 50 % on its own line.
32 %
